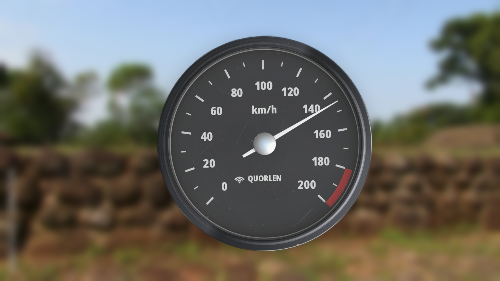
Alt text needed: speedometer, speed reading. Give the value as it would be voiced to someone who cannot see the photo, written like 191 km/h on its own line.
145 km/h
